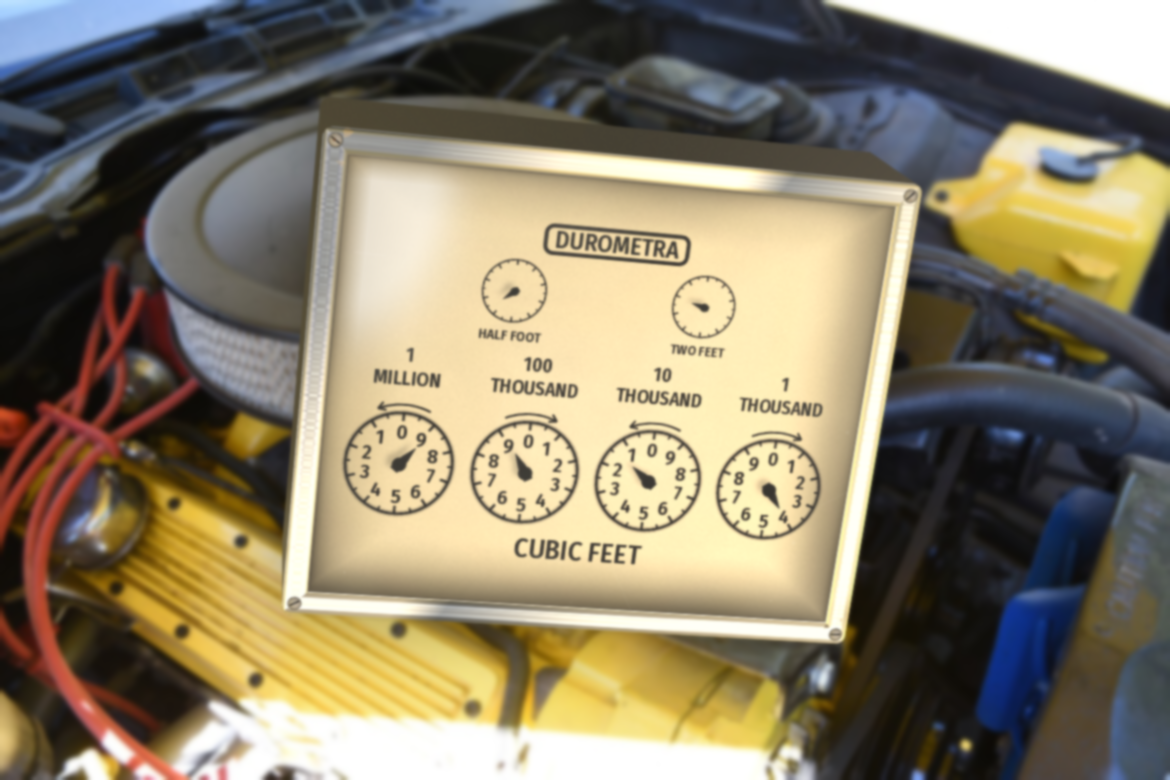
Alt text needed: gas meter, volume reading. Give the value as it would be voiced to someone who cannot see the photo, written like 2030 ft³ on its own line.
891400 ft³
